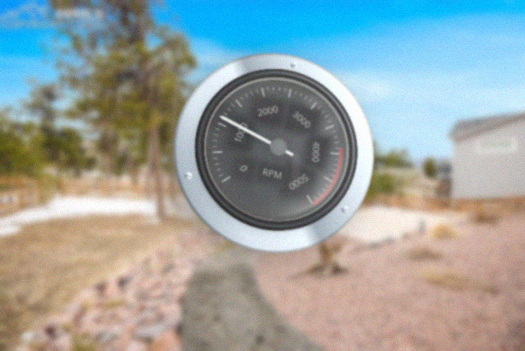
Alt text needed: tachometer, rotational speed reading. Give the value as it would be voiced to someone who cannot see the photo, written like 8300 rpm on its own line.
1100 rpm
